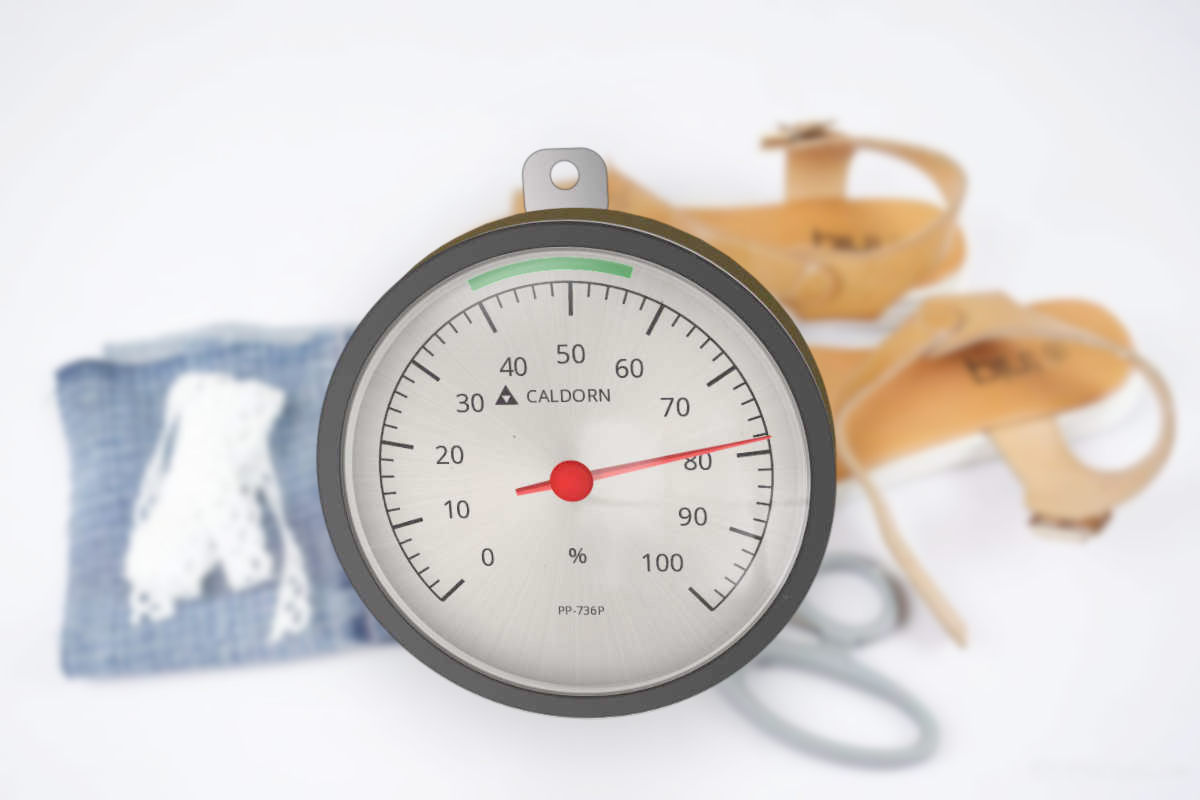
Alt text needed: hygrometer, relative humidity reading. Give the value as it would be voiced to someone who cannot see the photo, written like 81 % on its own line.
78 %
